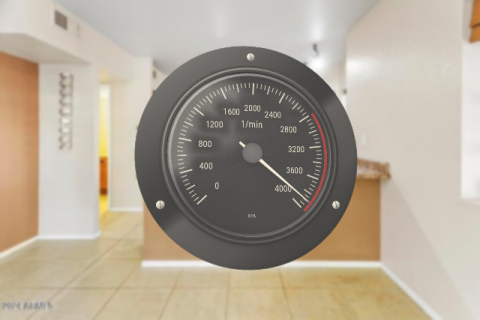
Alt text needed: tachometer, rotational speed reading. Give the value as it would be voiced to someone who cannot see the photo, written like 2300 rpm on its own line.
3900 rpm
